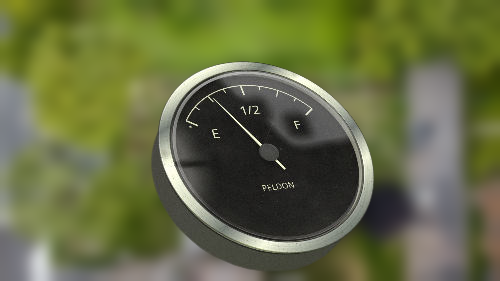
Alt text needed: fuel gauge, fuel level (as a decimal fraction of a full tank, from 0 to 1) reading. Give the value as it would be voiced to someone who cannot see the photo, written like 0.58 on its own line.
0.25
